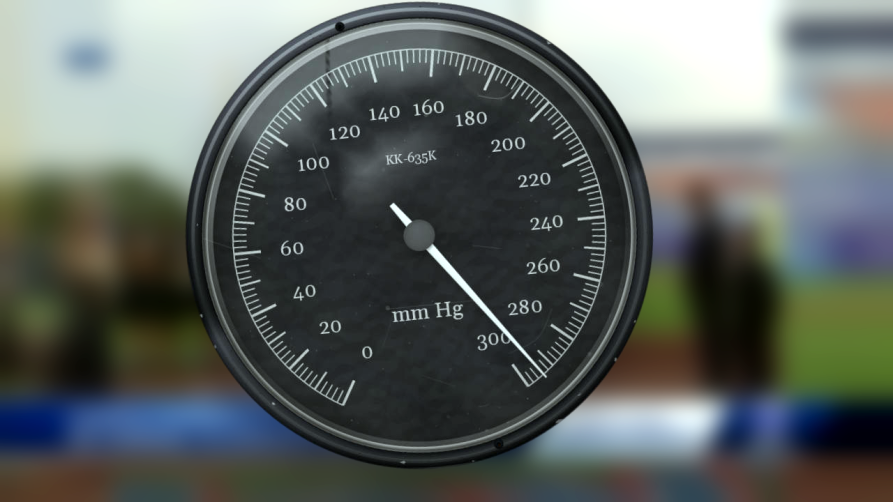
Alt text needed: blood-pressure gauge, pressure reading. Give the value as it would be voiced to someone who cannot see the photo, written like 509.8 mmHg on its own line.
294 mmHg
